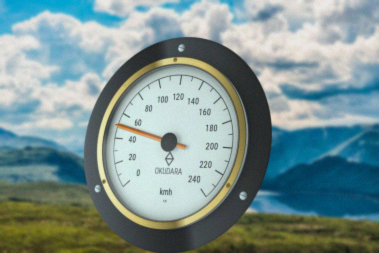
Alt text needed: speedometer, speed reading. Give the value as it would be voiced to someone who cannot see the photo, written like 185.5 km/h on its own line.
50 km/h
